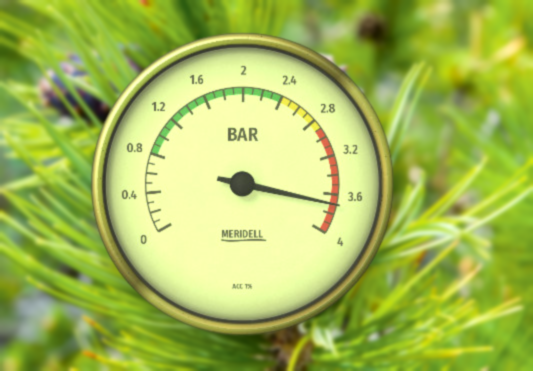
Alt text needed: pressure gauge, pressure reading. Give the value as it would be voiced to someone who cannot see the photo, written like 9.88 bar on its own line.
3.7 bar
